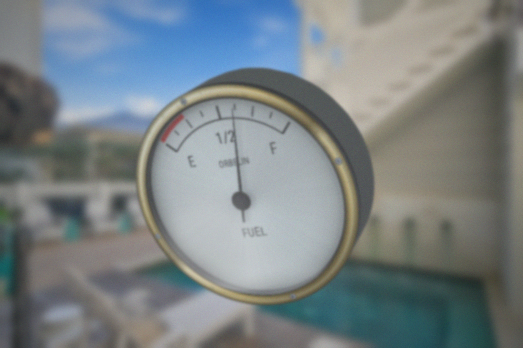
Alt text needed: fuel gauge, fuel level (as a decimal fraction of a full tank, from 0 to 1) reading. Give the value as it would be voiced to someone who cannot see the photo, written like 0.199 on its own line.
0.625
